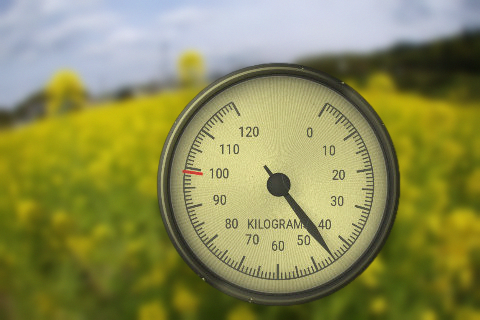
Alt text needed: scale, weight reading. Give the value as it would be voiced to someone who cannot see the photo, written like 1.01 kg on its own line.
45 kg
